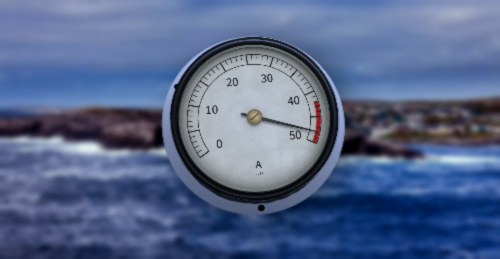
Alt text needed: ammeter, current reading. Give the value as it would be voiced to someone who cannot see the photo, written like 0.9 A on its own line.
48 A
